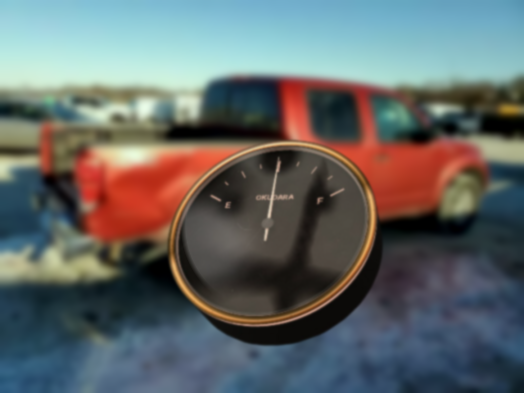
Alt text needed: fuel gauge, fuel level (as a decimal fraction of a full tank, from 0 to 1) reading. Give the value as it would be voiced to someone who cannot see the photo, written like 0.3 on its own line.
0.5
